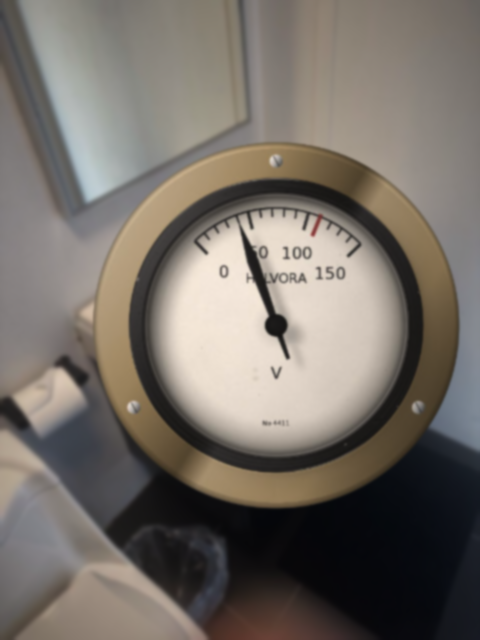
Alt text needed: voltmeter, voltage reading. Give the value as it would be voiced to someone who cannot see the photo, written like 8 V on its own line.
40 V
